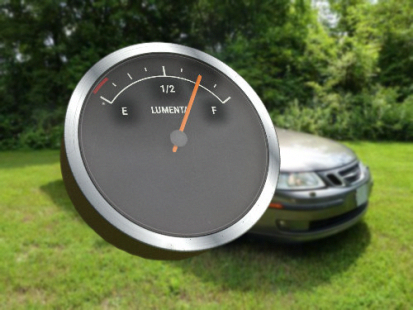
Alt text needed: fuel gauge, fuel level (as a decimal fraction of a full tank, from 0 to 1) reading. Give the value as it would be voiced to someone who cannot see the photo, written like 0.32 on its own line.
0.75
